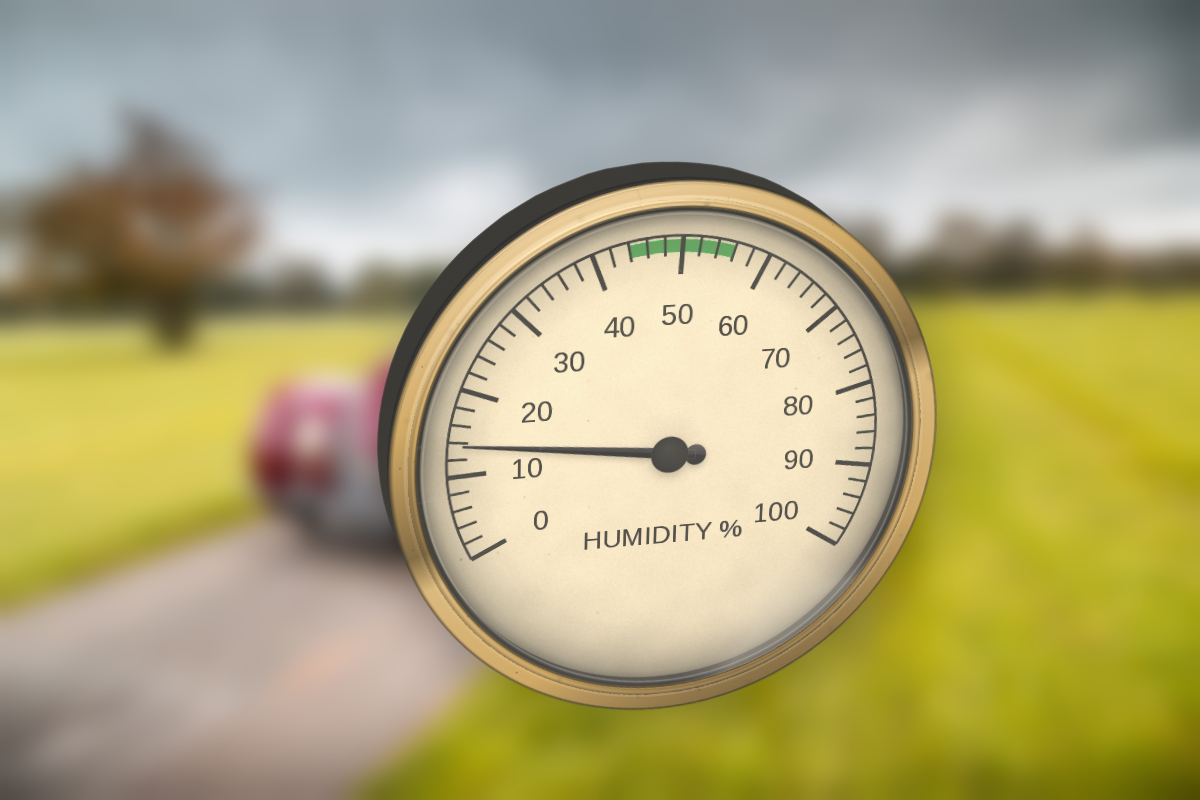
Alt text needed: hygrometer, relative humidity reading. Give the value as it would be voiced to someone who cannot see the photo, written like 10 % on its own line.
14 %
